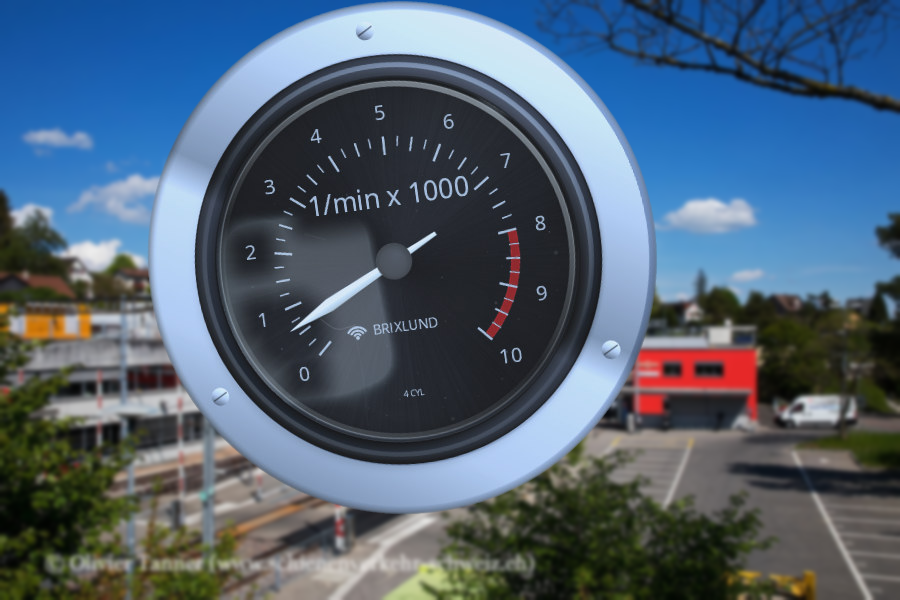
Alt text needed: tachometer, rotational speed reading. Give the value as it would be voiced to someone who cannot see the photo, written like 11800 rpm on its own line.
625 rpm
